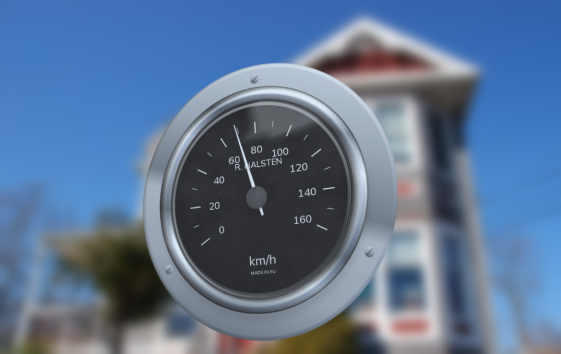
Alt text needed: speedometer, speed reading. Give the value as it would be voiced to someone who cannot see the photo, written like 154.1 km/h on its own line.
70 km/h
